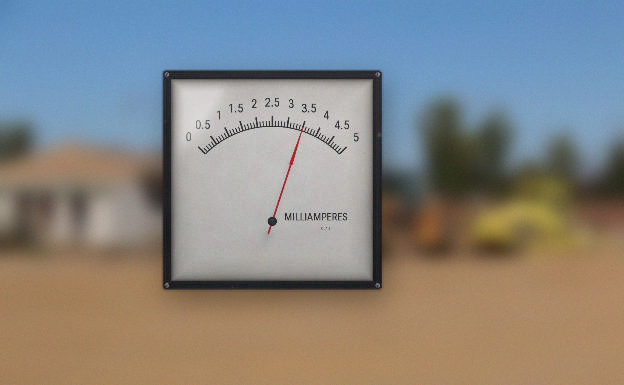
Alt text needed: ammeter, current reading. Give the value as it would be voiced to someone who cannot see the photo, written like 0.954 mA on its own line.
3.5 mA
